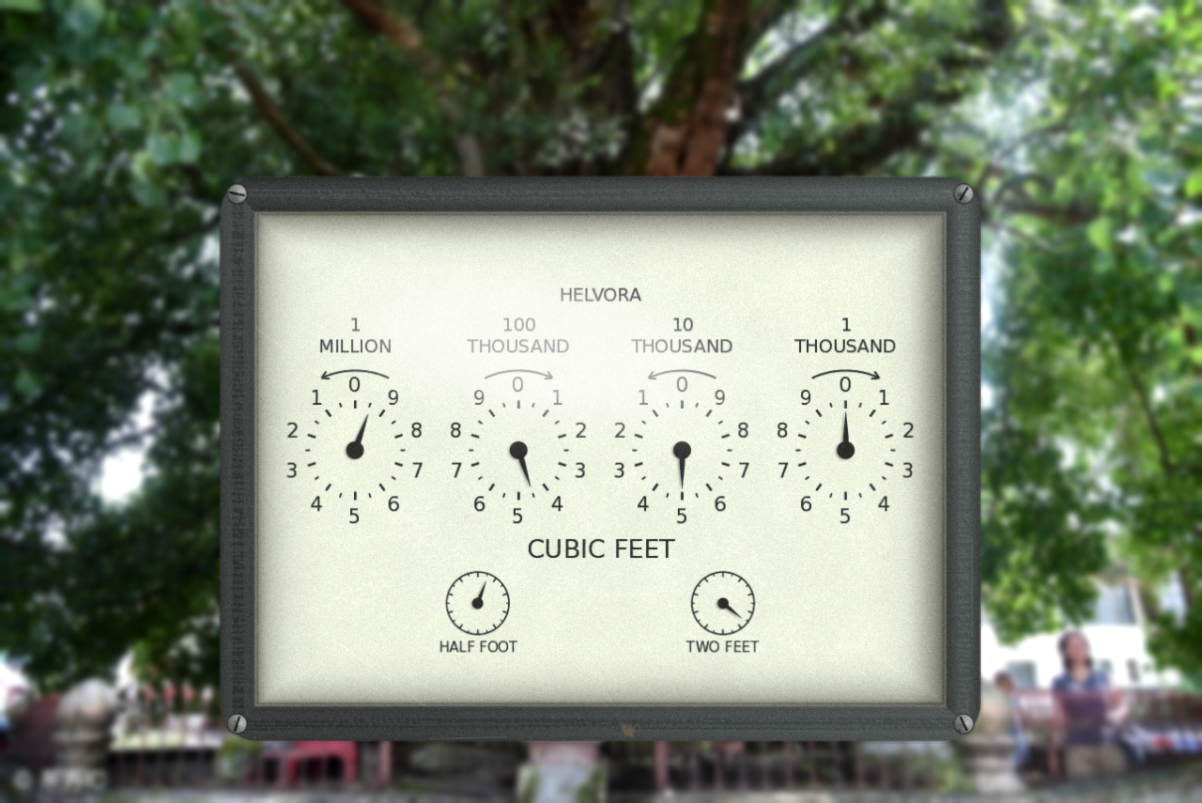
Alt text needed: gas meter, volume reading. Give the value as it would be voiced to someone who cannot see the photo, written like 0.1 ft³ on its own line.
945000 ft³
